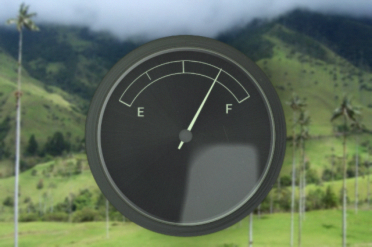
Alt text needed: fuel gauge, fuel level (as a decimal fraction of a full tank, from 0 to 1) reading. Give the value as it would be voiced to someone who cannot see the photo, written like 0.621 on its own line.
0.75
